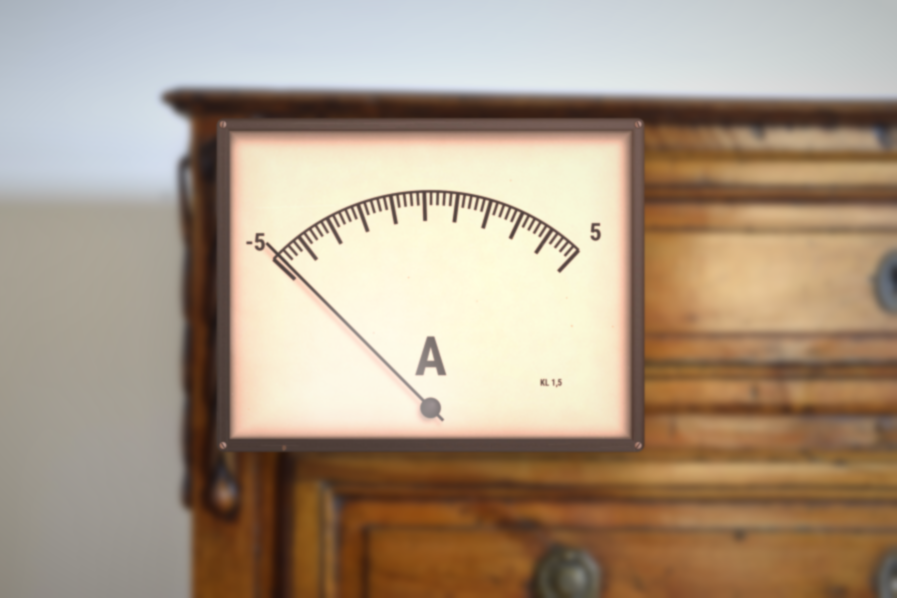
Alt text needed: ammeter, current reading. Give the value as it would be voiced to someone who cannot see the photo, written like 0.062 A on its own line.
-4.8 A
